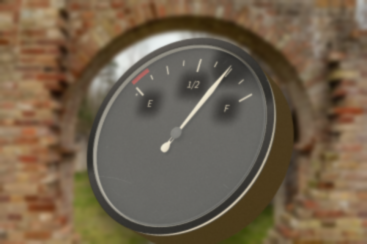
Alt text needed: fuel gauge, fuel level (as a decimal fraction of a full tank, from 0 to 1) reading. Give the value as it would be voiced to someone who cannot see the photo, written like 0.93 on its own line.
0.75
